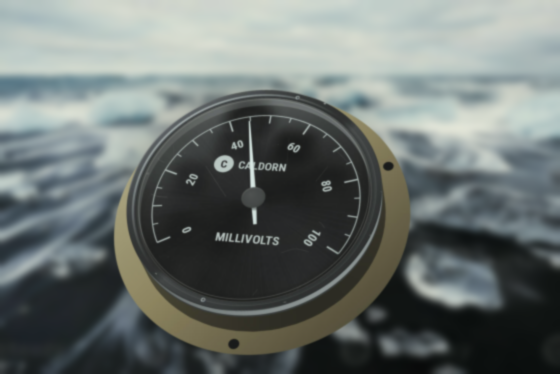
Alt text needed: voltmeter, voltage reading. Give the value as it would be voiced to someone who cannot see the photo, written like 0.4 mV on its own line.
45 mV
